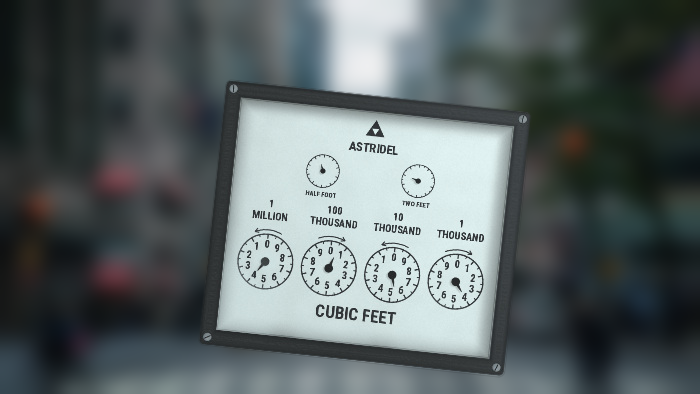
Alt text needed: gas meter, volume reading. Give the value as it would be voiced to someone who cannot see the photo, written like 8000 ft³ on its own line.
405400 ft³
